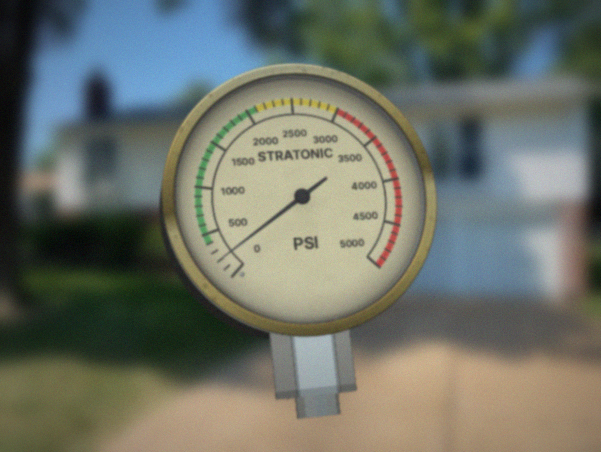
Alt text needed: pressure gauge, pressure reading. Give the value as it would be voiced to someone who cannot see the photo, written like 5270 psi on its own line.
200 psi
